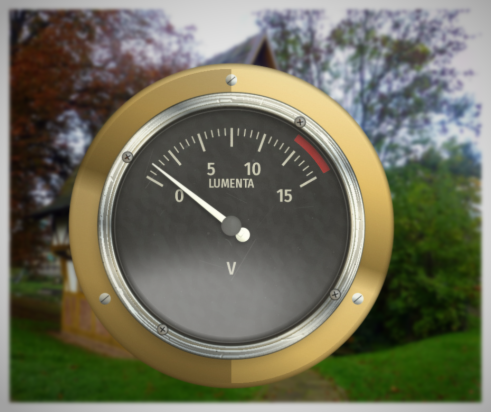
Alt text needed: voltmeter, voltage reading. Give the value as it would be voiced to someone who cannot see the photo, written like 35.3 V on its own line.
1 V
